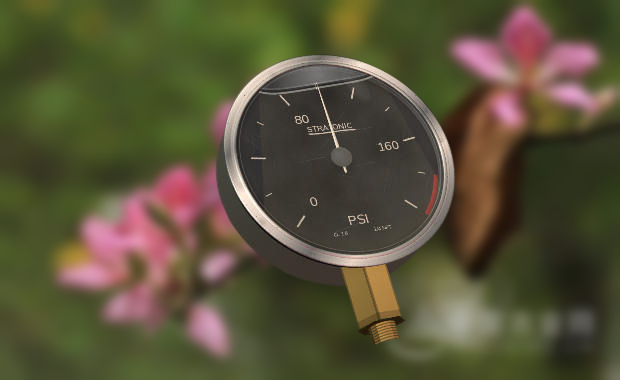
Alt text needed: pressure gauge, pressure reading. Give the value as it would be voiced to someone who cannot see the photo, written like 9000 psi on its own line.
100 psi
